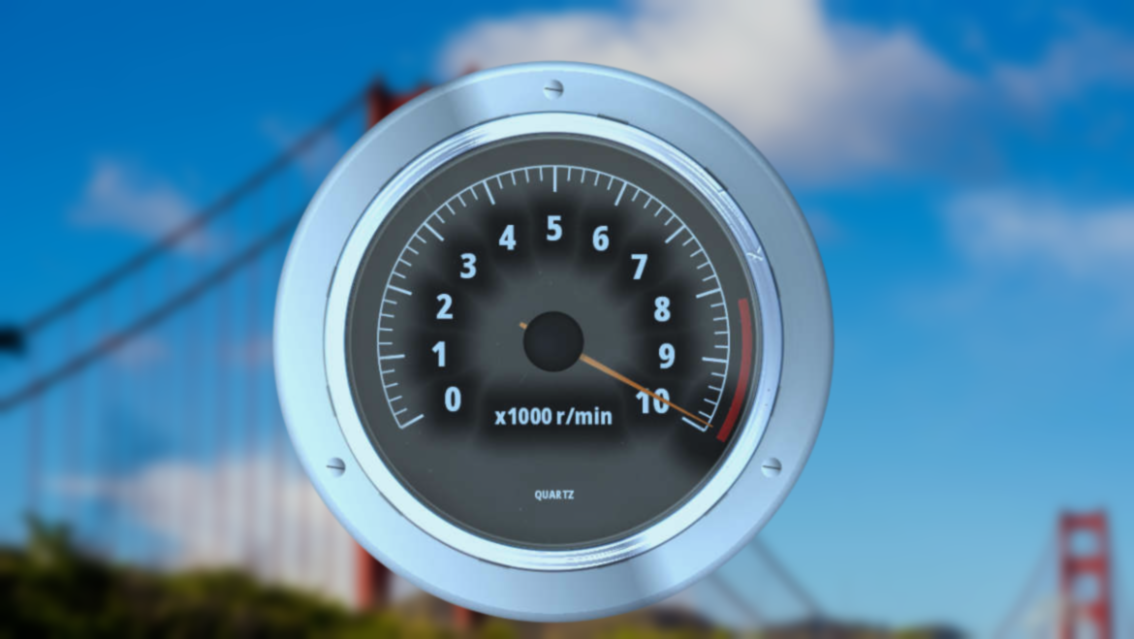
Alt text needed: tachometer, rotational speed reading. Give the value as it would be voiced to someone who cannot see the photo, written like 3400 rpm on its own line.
9900 rpm
